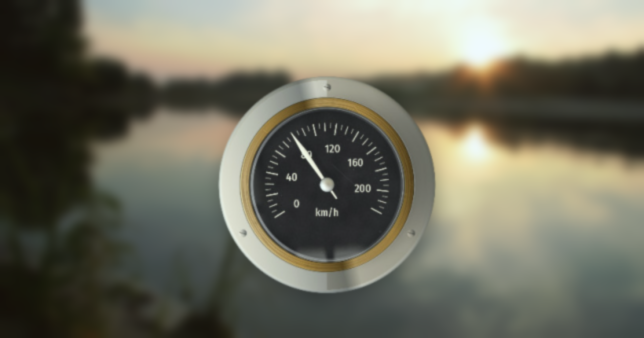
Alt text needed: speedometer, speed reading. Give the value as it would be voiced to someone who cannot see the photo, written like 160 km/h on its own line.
80 km/h
